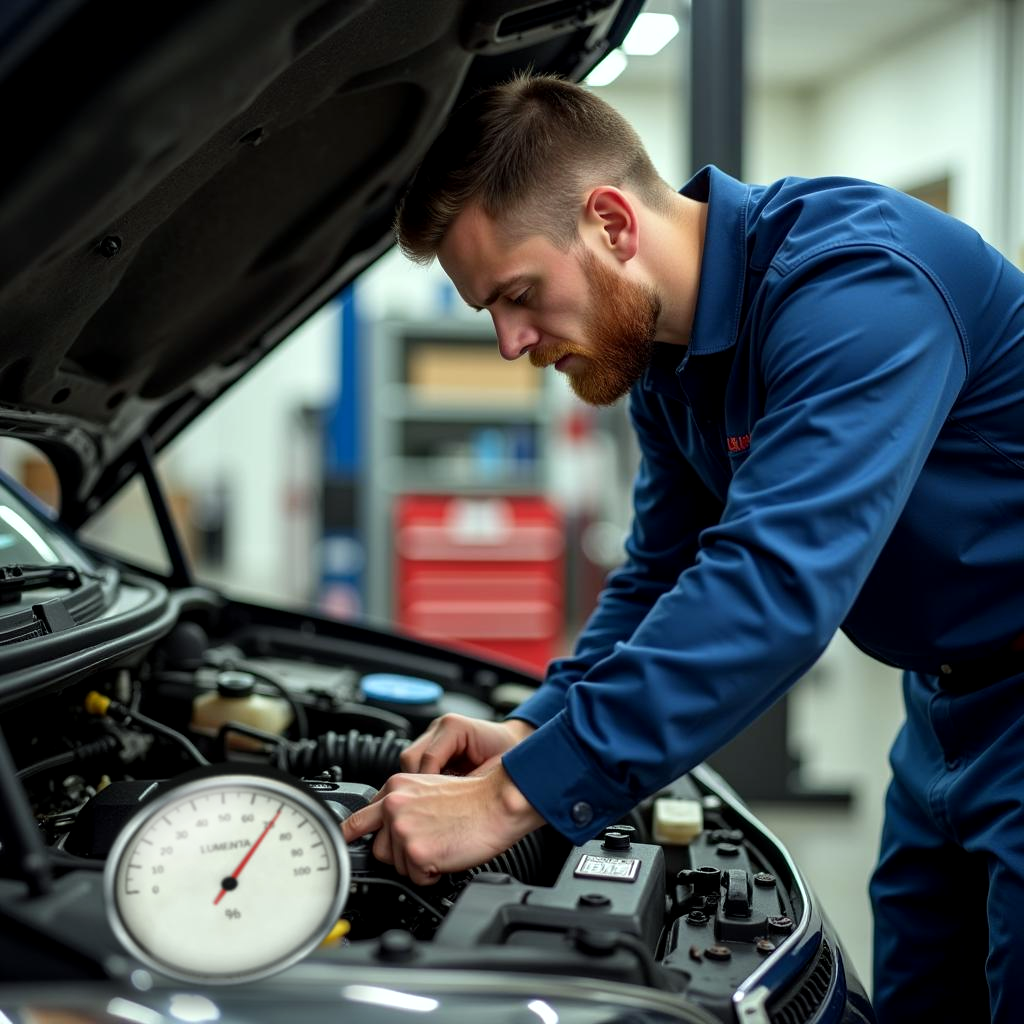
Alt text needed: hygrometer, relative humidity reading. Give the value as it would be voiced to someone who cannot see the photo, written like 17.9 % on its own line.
70 %
